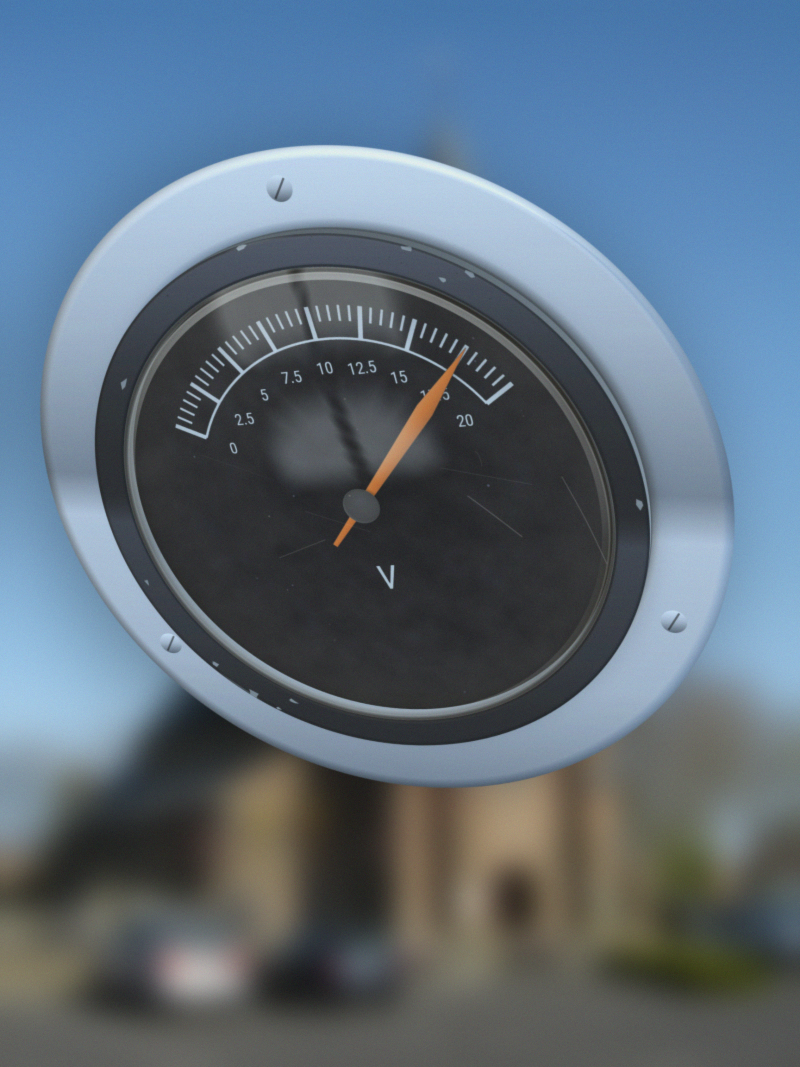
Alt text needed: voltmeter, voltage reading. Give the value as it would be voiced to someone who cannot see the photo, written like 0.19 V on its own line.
17.5 V
